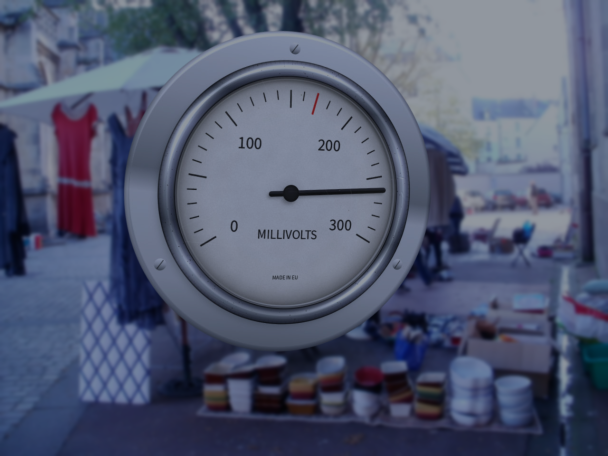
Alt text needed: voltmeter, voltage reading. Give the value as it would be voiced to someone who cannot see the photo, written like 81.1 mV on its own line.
260 mV
